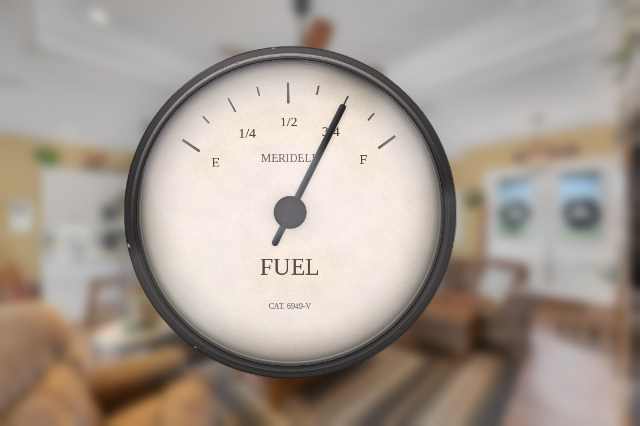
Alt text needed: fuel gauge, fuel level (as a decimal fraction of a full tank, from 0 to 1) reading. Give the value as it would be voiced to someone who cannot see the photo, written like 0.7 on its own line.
0.75
